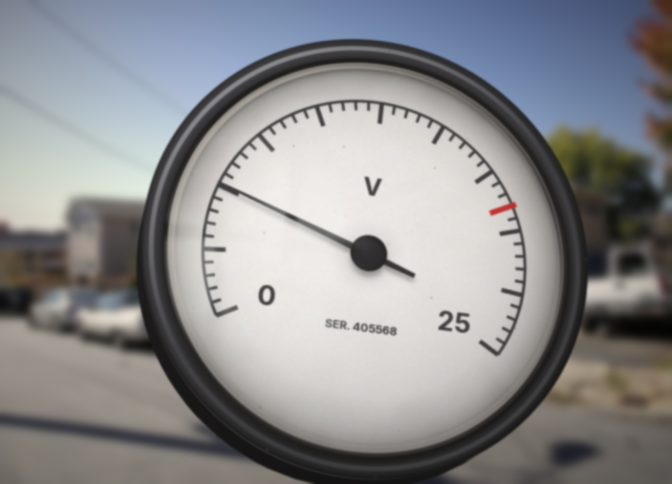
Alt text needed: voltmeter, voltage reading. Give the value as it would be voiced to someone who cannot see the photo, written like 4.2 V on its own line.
5 V
